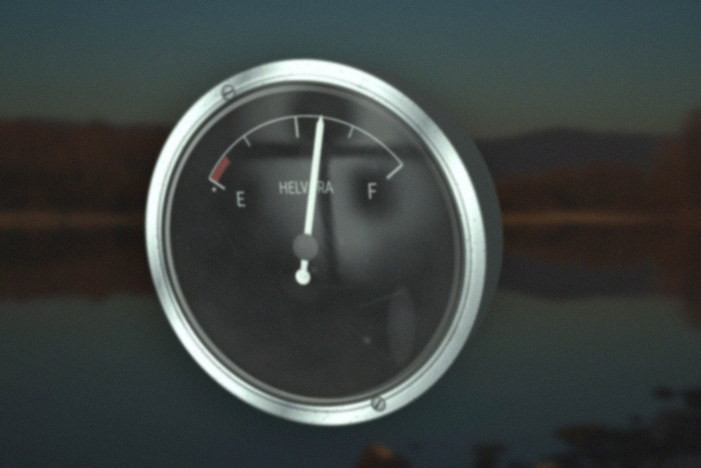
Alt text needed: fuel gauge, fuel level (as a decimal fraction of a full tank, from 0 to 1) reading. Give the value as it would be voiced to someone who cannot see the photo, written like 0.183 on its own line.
0.625
